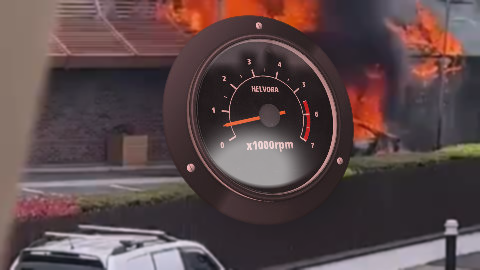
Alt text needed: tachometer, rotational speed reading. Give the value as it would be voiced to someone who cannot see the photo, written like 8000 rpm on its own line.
500 rpm
